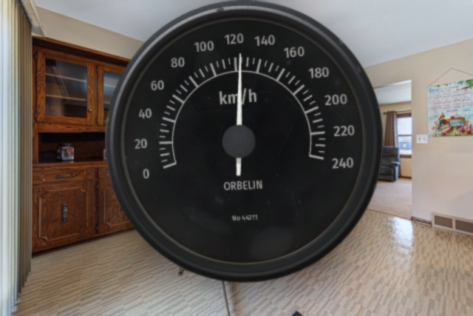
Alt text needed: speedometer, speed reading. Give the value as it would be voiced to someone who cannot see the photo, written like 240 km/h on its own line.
125 km/h
